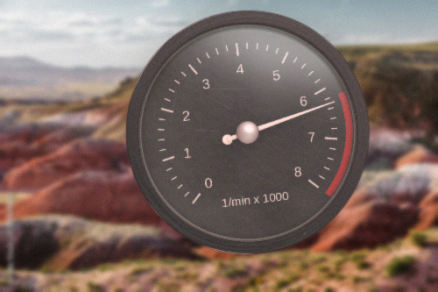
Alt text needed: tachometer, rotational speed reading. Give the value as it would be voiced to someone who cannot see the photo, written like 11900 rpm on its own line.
6300 rpm
